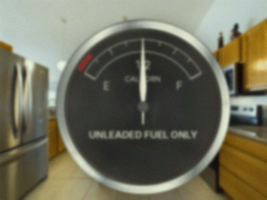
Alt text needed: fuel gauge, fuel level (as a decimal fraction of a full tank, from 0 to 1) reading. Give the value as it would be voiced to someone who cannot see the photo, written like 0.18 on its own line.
0.5
